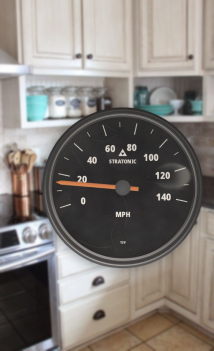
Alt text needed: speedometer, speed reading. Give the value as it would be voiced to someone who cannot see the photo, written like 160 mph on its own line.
15 mph
